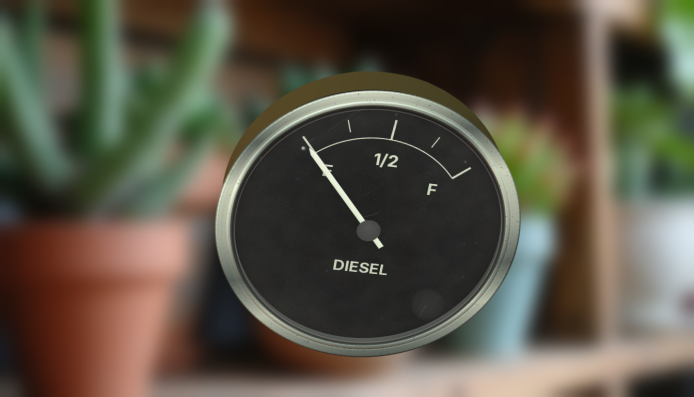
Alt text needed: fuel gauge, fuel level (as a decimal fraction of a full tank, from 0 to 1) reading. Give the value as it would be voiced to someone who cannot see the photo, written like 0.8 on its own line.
0
